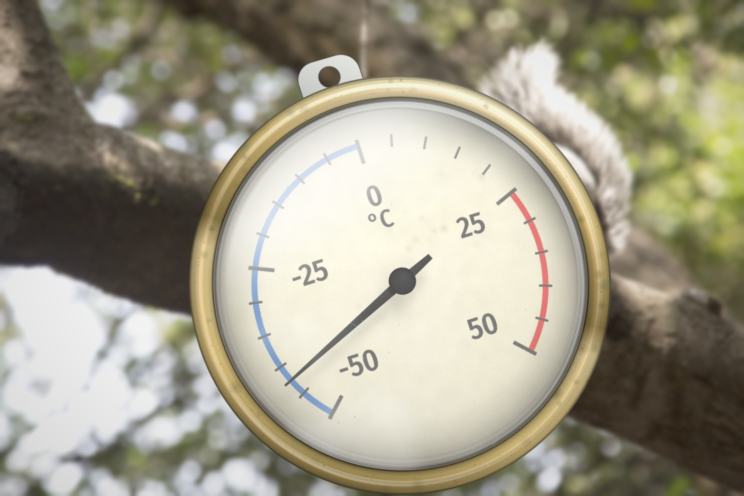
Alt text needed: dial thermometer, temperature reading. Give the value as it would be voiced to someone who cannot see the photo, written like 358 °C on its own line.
-42.5 °C
